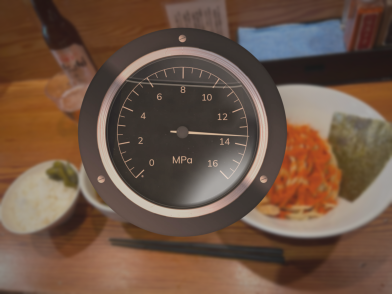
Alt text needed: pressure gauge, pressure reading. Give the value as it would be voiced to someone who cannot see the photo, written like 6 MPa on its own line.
13.5 MPa
